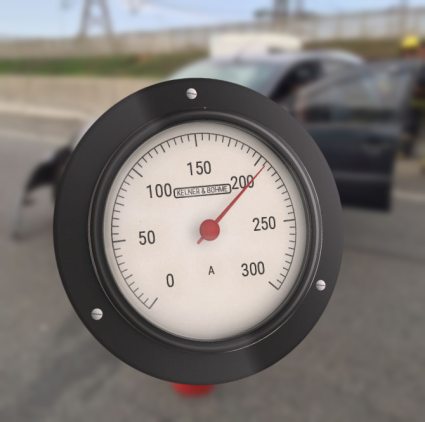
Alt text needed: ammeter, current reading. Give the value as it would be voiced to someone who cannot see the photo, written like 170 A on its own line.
205 A
